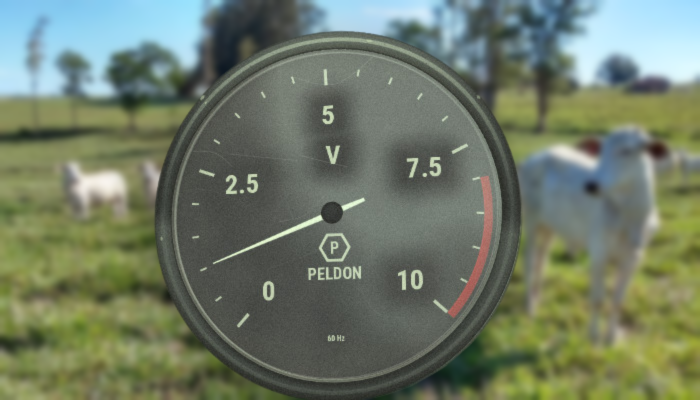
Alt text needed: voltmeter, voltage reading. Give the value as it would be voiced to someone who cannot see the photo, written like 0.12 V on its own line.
1 V
